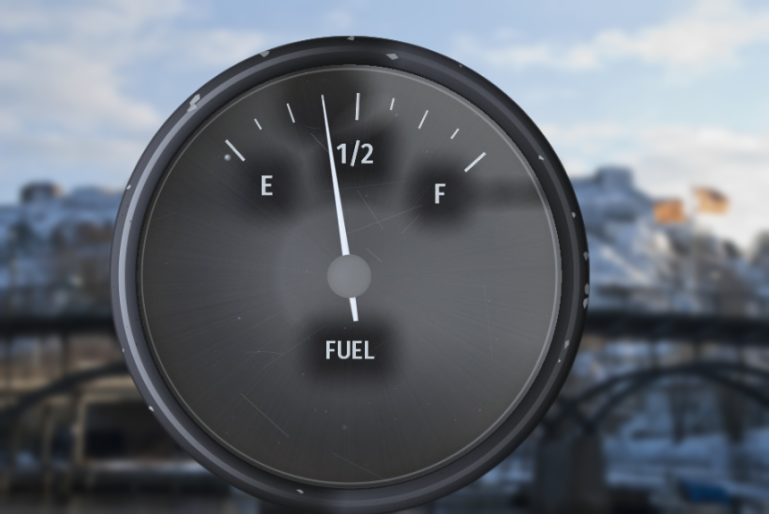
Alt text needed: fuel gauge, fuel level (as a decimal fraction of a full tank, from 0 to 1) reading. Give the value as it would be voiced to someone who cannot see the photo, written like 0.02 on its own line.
0.375
